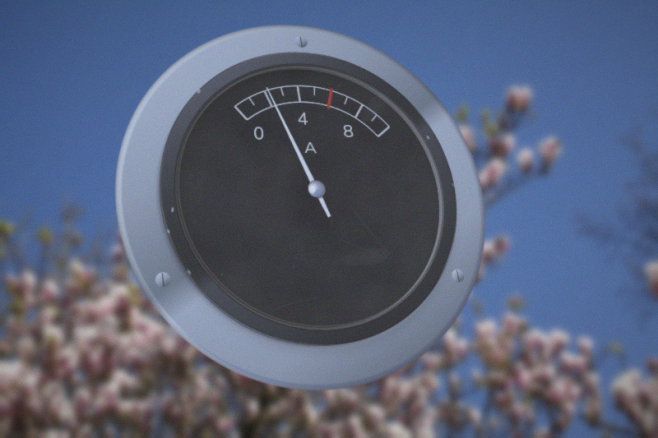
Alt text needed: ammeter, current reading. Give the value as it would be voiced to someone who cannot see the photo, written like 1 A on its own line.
2 A
